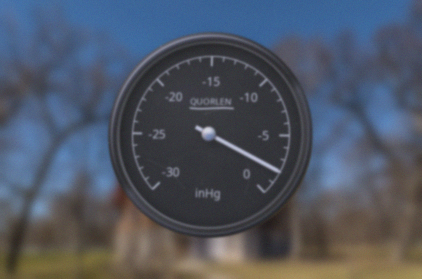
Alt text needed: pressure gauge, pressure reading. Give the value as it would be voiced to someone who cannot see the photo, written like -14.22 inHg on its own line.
-2 inHg
